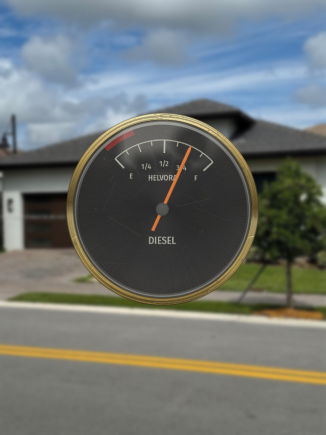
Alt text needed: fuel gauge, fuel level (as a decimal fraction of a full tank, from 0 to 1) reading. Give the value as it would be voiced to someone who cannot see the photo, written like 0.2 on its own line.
0.75
